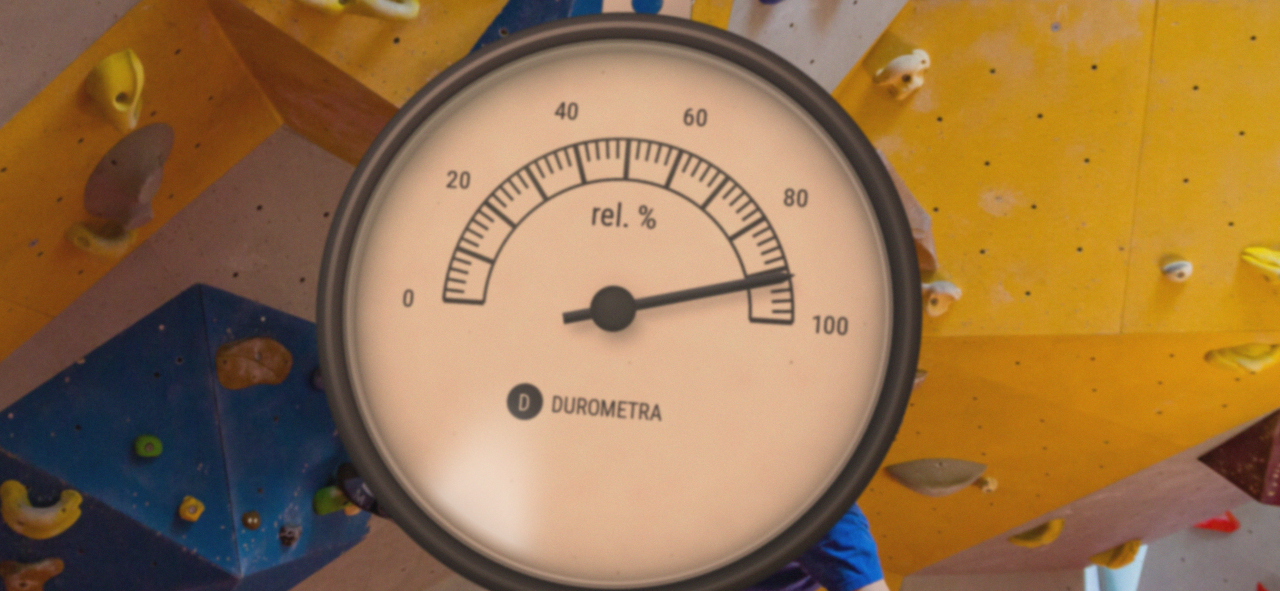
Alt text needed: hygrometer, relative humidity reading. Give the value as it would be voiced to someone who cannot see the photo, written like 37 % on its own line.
92 %
